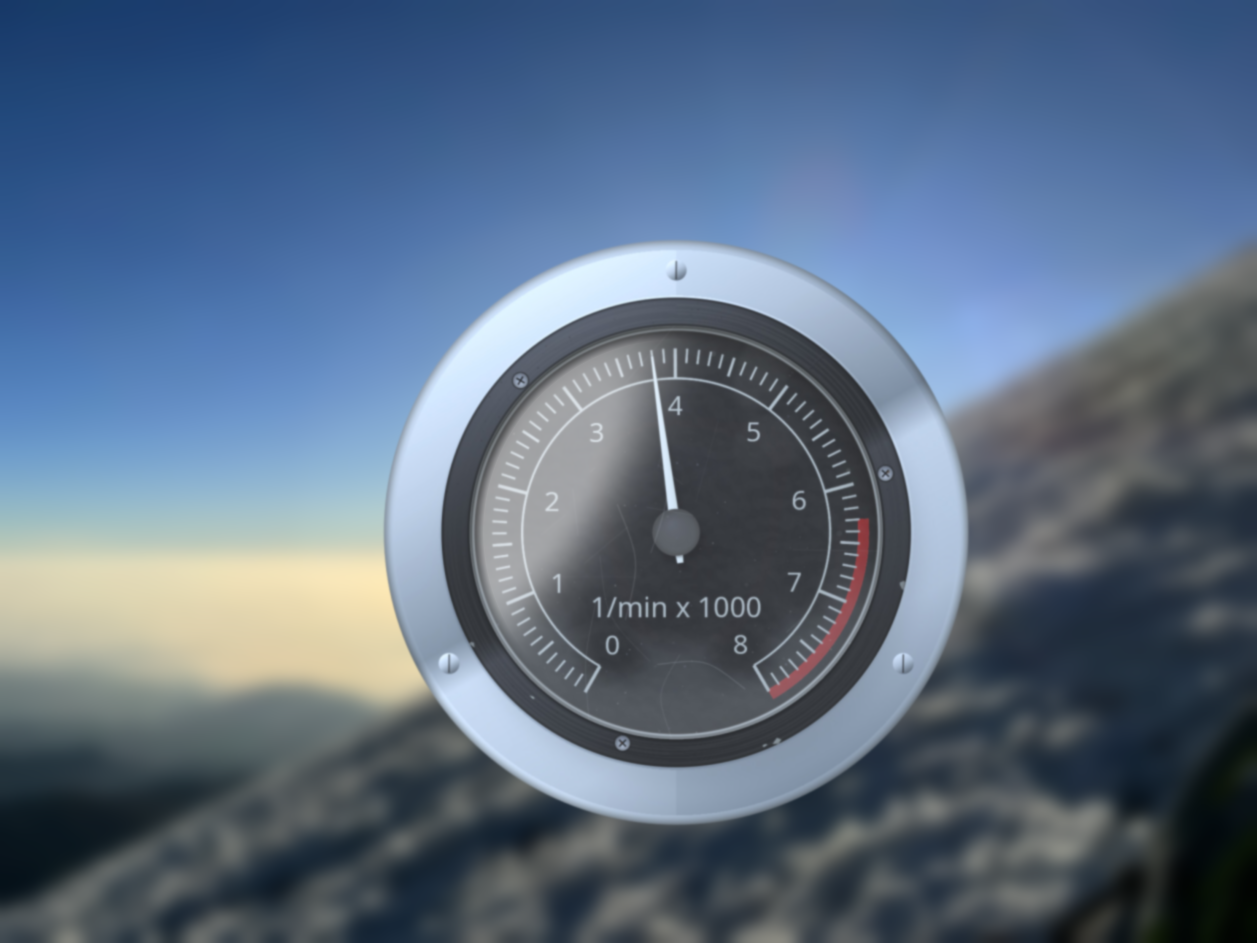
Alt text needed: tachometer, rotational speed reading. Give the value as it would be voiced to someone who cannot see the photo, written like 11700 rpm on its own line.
3800 rpm
